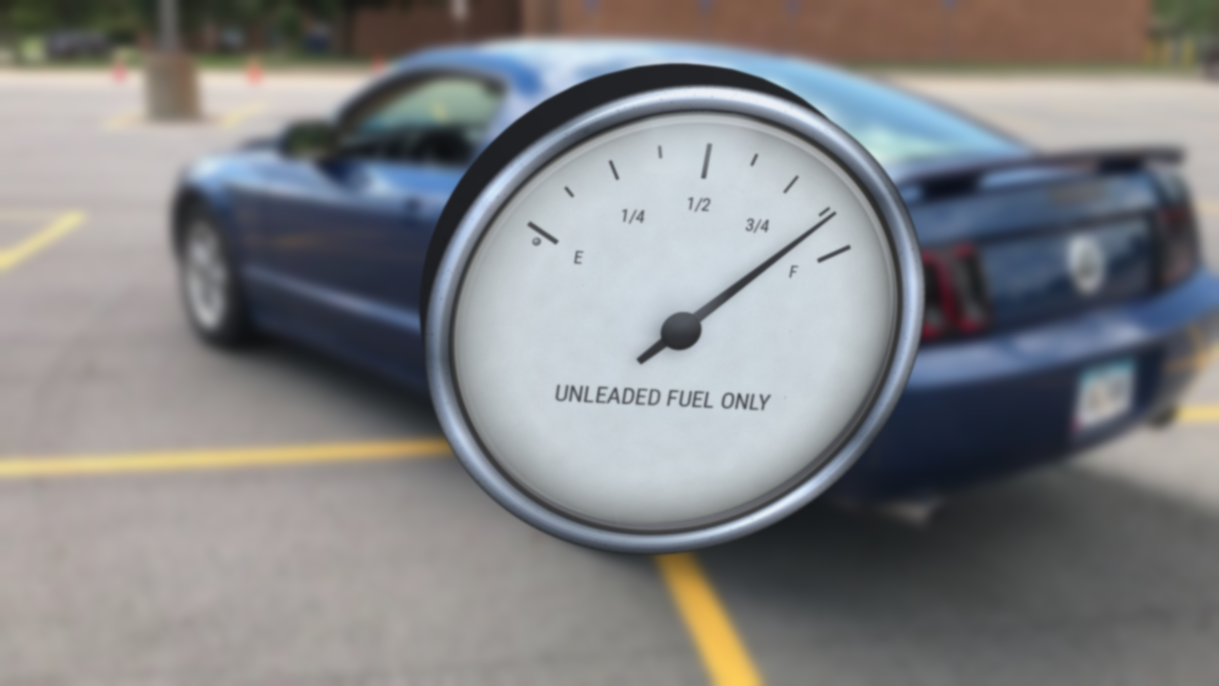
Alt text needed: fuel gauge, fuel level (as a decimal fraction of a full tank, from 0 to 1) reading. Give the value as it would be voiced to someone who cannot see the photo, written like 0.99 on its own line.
0.875
